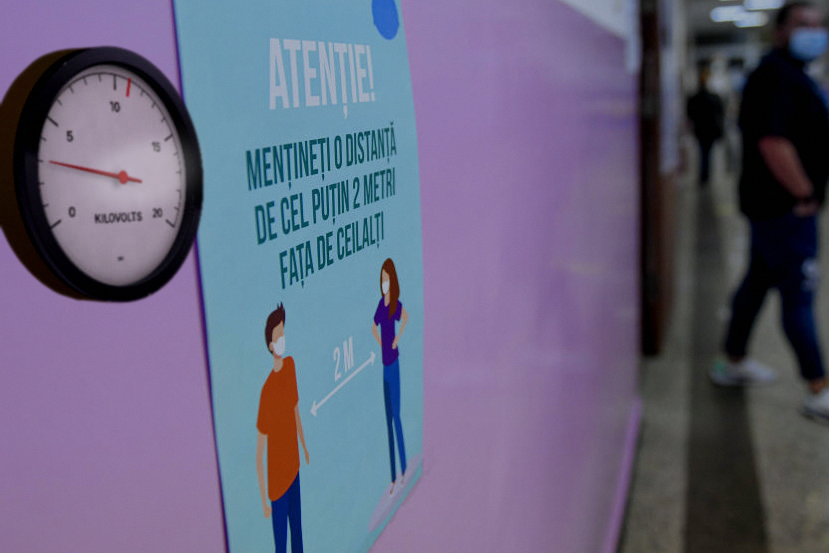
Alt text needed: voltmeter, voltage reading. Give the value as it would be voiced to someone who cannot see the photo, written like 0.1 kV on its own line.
3 kV
